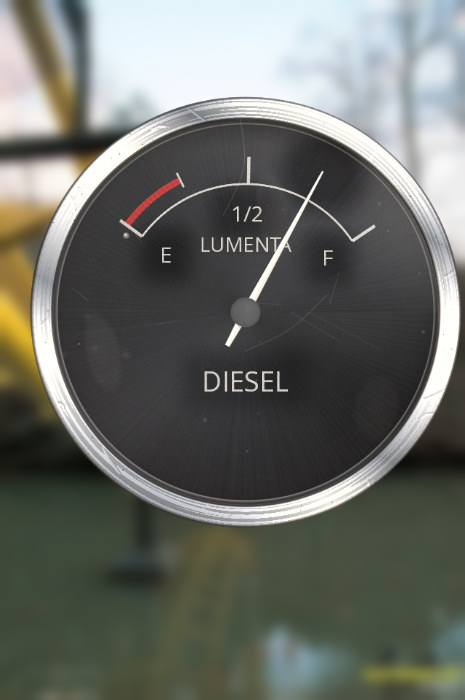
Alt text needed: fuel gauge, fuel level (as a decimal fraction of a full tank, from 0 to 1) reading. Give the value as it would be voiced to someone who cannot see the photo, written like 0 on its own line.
0.75
